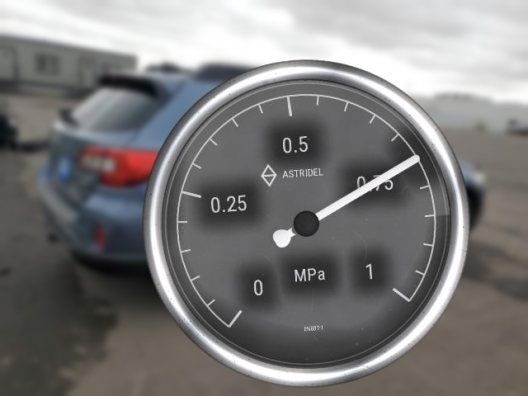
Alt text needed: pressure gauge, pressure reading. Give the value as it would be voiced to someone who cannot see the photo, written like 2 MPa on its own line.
0.75 MPa
